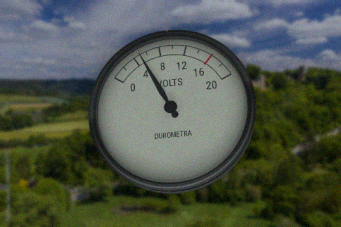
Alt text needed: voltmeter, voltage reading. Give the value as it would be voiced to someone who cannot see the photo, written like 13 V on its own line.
5 V
